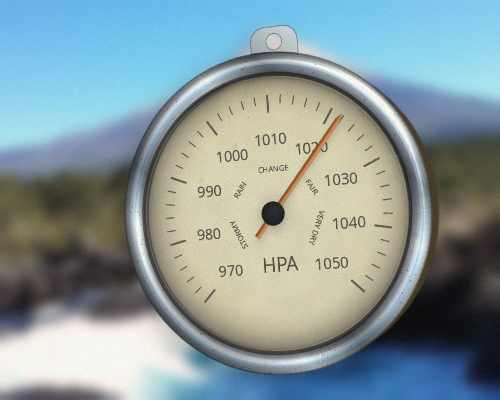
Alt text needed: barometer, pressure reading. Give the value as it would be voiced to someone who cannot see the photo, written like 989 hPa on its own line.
1022 hPa
